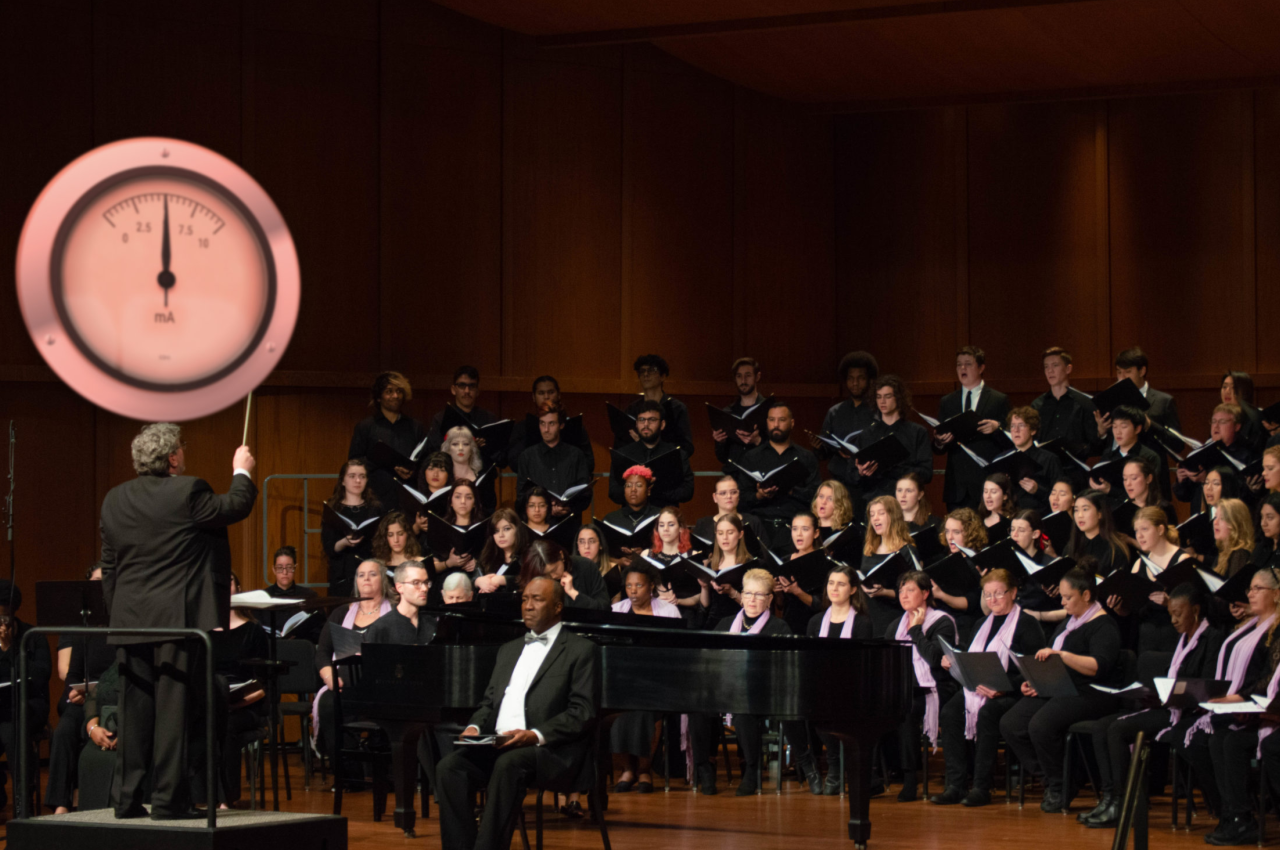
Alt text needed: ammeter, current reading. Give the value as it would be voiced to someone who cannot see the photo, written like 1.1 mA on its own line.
5 mA
